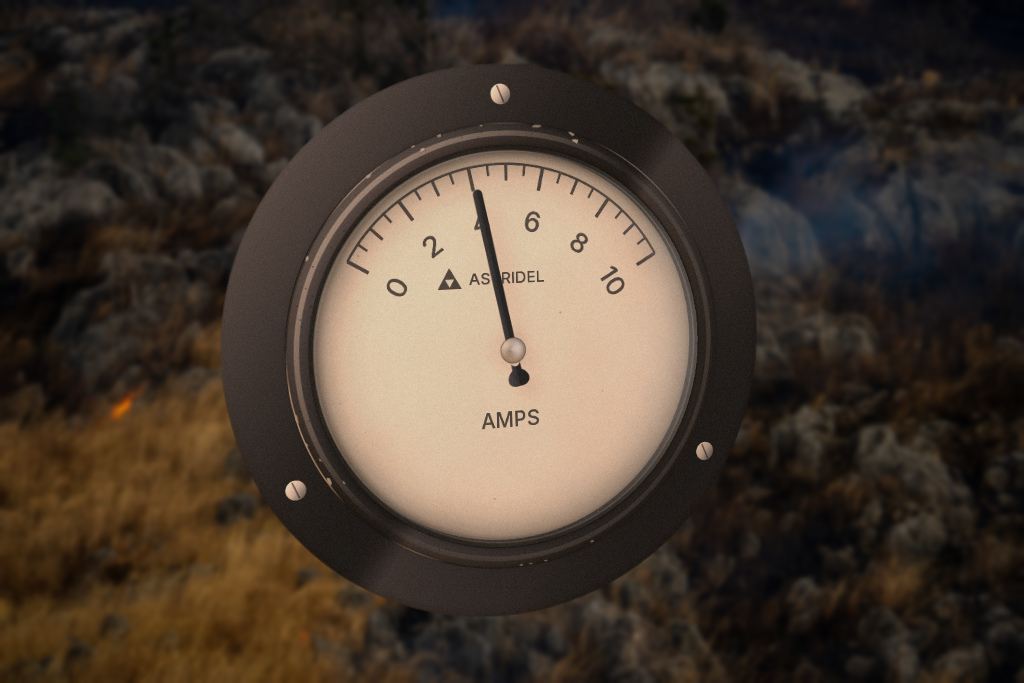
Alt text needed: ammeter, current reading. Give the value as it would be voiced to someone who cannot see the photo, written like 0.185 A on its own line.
4 A
